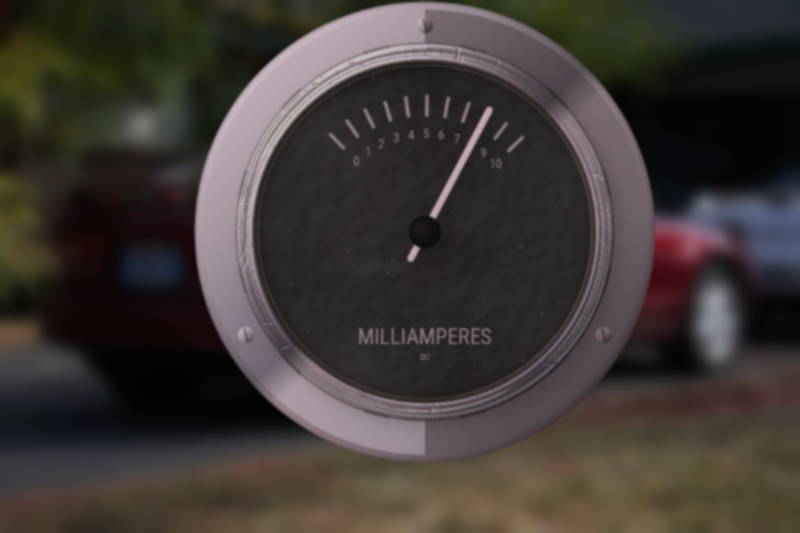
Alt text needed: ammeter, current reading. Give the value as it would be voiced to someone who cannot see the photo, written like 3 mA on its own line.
8 mA
